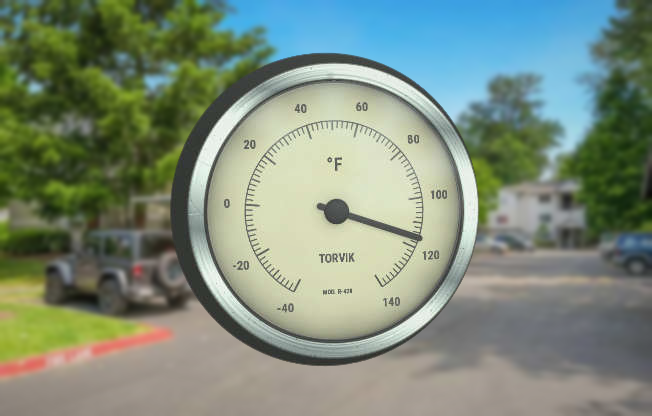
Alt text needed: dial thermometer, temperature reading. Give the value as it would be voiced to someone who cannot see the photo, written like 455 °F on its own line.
116 °F
